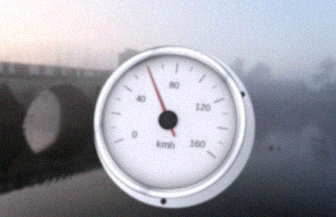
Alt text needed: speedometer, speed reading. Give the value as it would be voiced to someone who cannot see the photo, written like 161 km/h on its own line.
60 km/h
